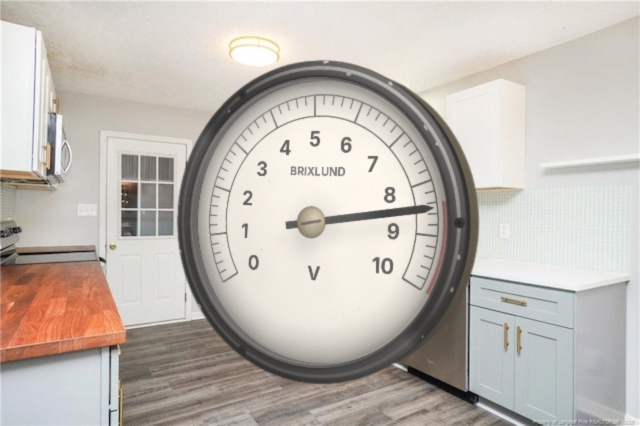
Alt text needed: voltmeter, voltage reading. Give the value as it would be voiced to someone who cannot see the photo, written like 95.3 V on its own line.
8.5 V
